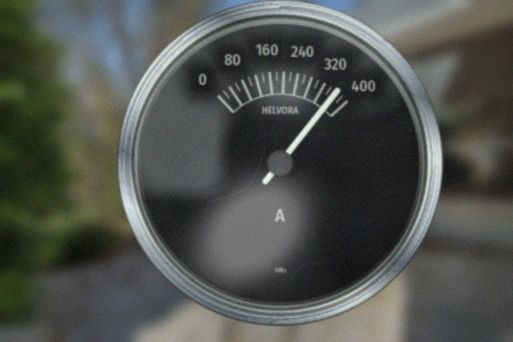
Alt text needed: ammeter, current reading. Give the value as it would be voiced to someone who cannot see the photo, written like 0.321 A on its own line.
360 A
